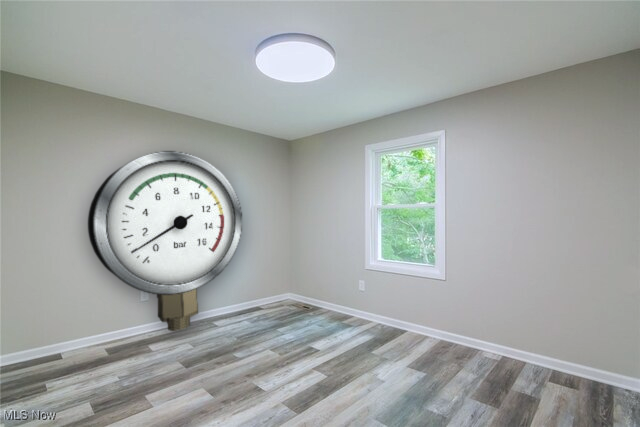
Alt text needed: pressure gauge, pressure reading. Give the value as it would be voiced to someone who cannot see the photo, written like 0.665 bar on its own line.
1 bar
